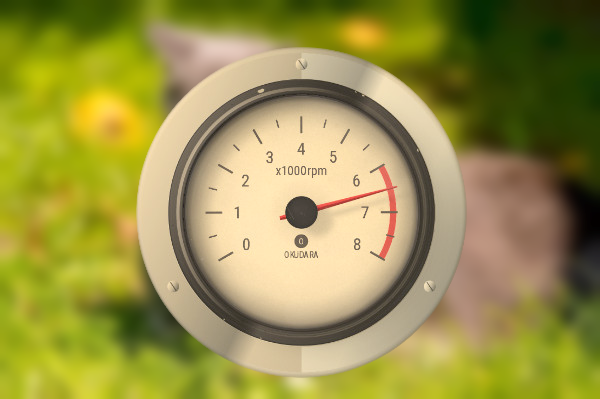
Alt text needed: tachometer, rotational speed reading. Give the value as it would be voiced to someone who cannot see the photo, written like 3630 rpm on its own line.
6500 rpm
